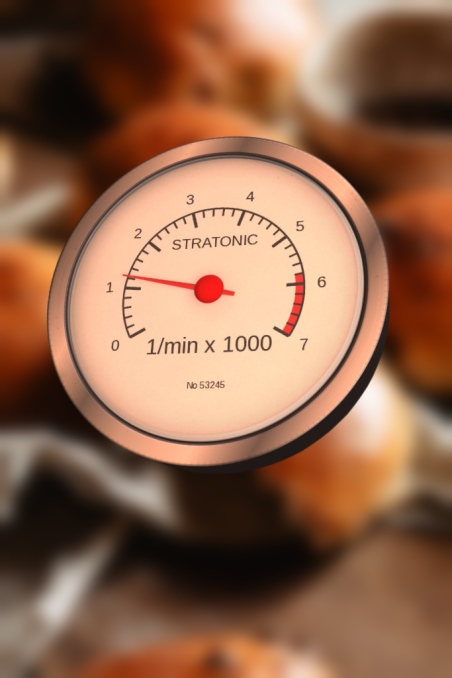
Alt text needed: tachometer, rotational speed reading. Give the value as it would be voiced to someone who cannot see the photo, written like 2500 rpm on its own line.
1200 rpm
